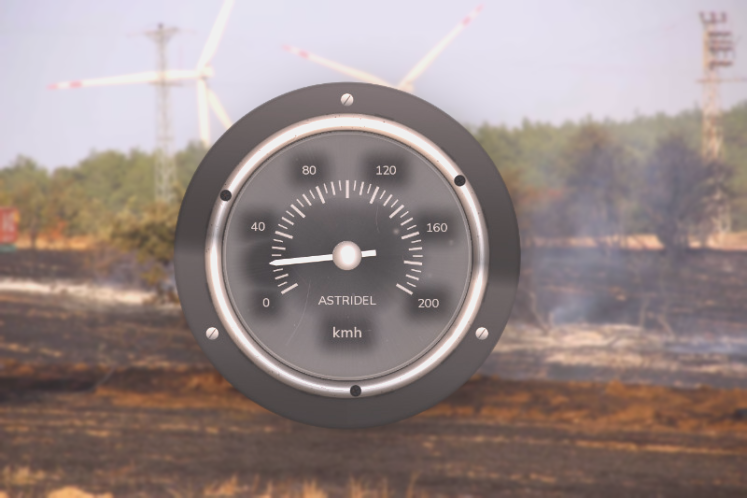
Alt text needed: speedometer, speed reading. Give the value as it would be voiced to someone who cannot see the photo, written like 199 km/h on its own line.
20 km/h
